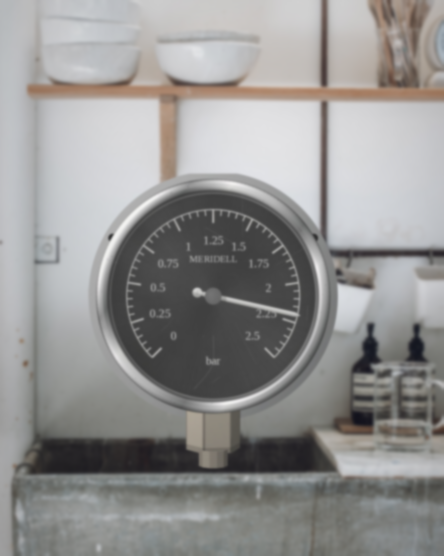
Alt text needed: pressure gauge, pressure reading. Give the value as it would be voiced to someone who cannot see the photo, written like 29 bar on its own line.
2.2 bar
